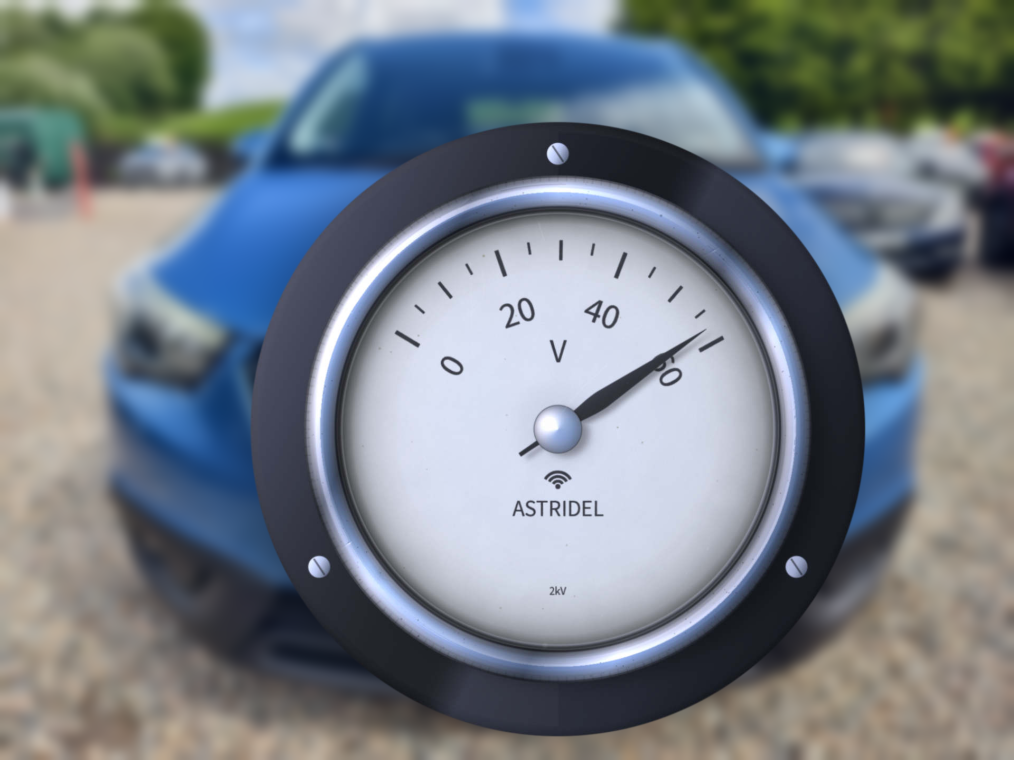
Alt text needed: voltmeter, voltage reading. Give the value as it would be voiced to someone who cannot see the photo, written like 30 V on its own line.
57.5 V
